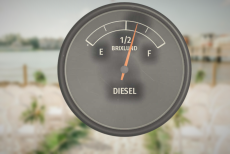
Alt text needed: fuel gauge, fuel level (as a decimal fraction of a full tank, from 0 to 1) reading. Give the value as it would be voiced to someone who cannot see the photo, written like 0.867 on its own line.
0.625
